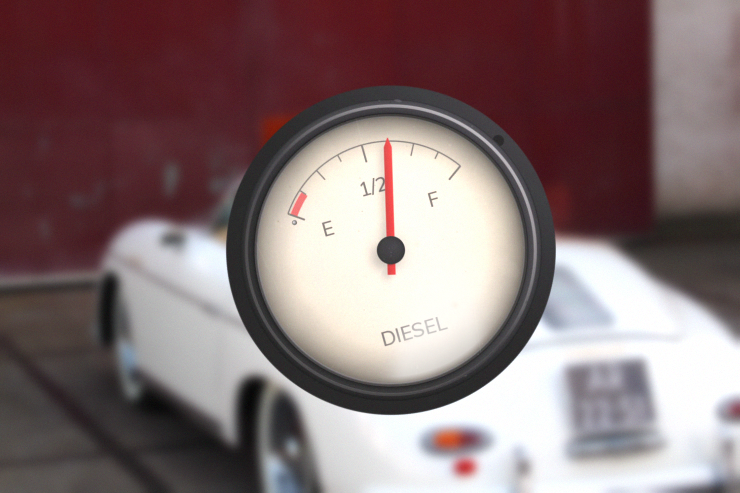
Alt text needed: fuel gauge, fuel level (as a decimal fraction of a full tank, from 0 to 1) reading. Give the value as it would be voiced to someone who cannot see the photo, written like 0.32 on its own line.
0.625
